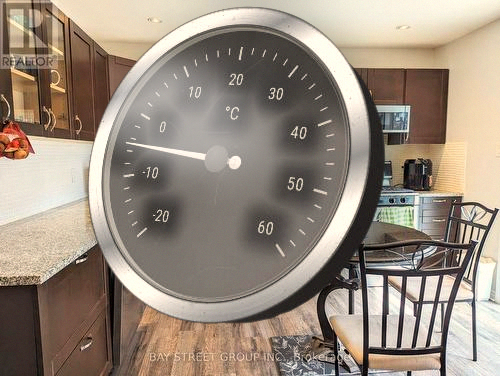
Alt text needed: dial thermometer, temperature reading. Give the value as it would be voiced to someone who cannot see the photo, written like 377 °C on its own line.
-5 °C
